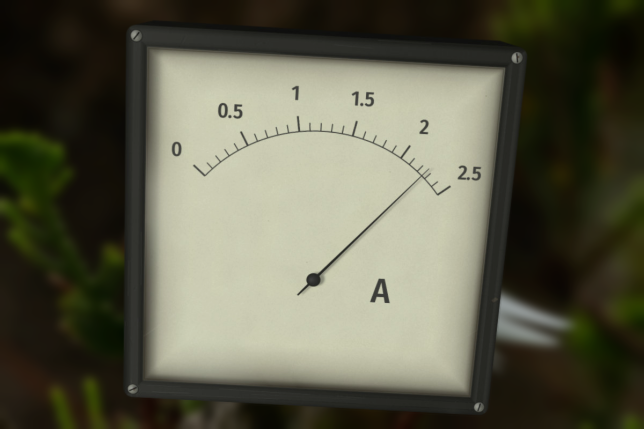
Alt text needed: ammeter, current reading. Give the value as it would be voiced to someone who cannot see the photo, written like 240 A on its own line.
2.25 A
